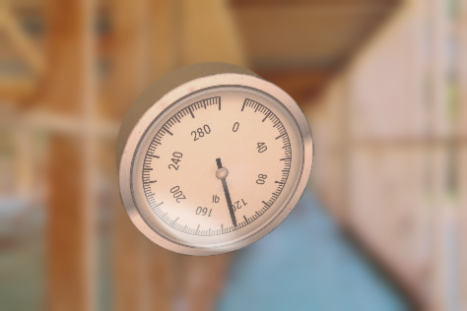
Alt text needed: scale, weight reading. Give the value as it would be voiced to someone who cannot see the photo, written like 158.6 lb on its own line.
130 lb
